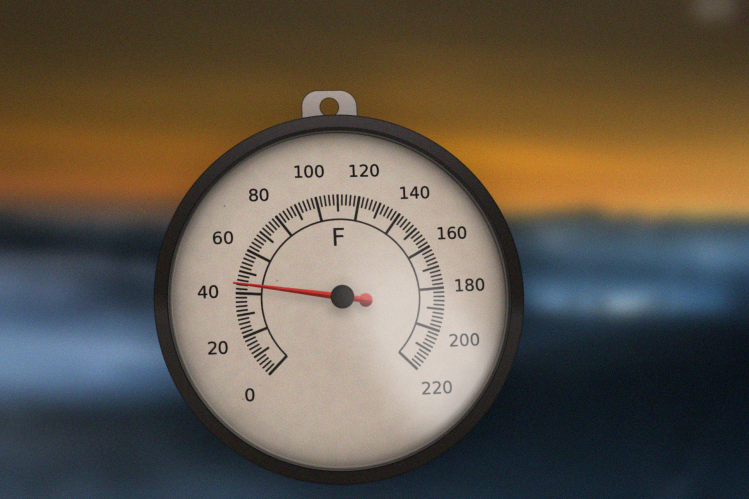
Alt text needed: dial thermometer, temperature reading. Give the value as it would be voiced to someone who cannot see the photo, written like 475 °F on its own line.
44 °F
